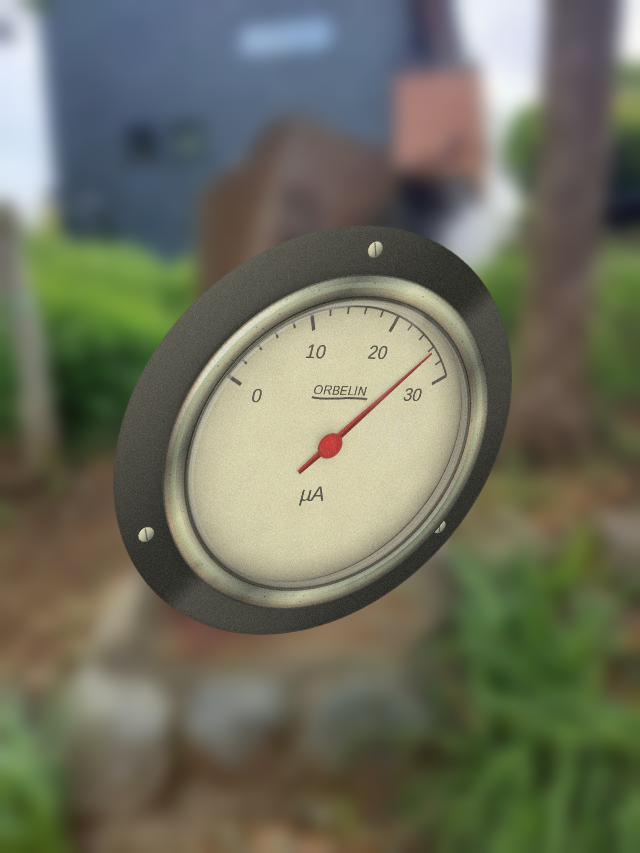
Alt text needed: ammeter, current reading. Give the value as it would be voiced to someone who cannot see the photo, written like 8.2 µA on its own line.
26 µA
